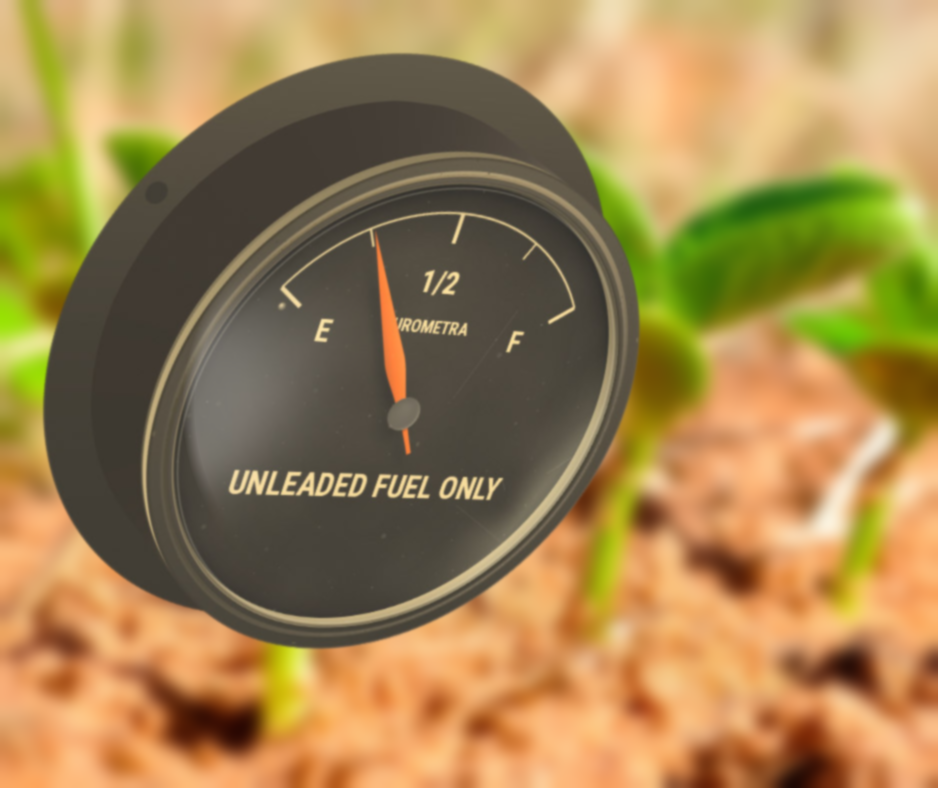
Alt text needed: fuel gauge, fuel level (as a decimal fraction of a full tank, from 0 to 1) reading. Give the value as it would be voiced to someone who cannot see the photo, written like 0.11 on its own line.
0.25
